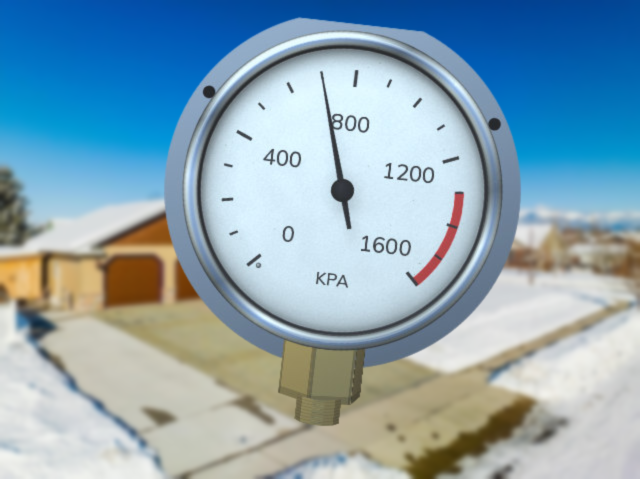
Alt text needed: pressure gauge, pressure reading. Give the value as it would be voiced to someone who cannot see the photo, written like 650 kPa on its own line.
700 kPa
